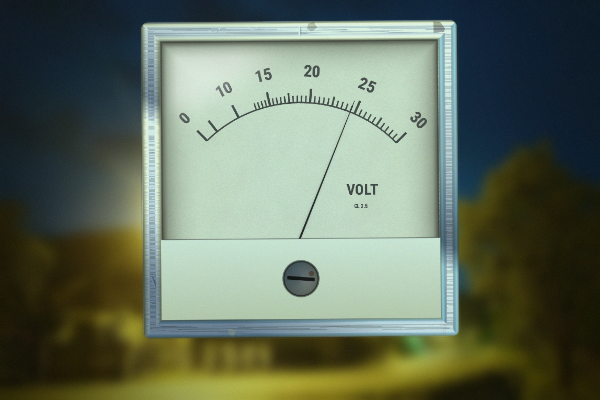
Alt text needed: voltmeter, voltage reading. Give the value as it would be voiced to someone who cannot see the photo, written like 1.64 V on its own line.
24.5 V
